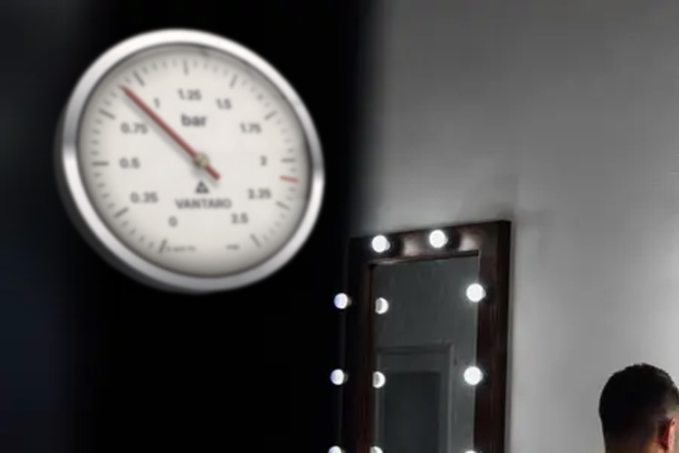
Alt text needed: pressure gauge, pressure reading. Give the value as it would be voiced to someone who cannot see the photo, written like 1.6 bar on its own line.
0.9 bar
